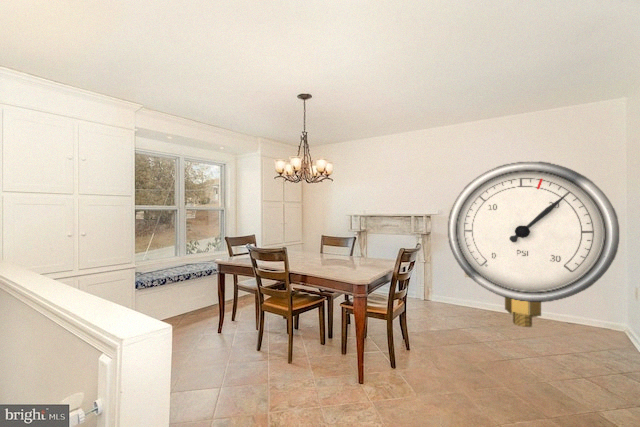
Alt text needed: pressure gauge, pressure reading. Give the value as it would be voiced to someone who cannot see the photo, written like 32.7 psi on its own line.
20 psi
